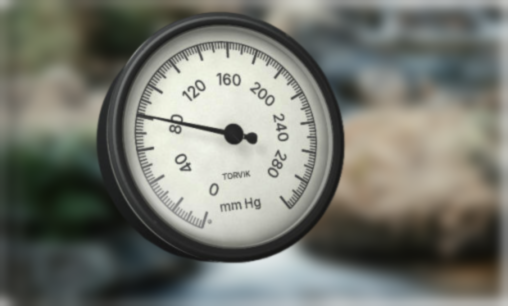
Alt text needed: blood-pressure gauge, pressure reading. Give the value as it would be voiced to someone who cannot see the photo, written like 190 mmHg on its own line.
80 mmHg
